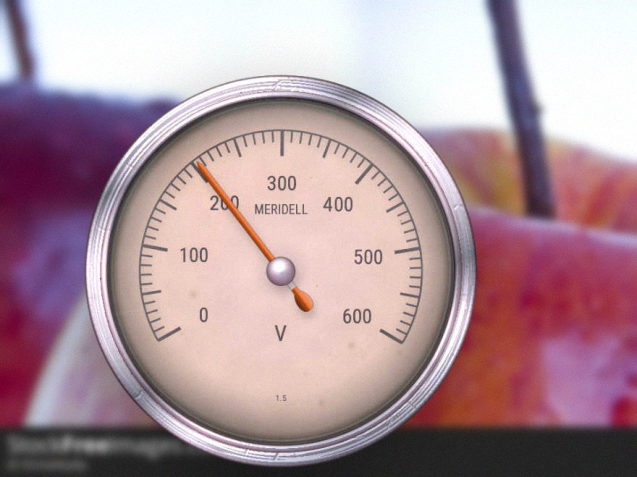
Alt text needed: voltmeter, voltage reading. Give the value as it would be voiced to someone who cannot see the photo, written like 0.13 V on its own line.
205 V
